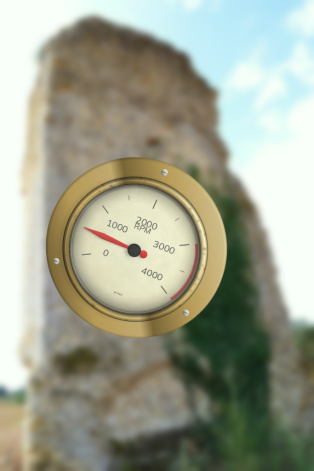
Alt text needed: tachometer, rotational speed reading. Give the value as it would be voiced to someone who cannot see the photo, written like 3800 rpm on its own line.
500 rpm
